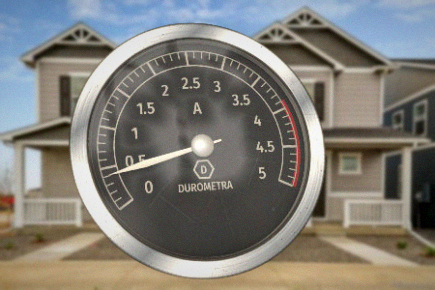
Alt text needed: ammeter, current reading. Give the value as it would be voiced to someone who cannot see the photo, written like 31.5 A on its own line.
0.4 A
